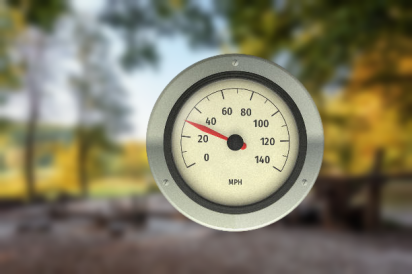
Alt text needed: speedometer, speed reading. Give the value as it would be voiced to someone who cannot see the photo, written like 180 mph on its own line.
30 mph
